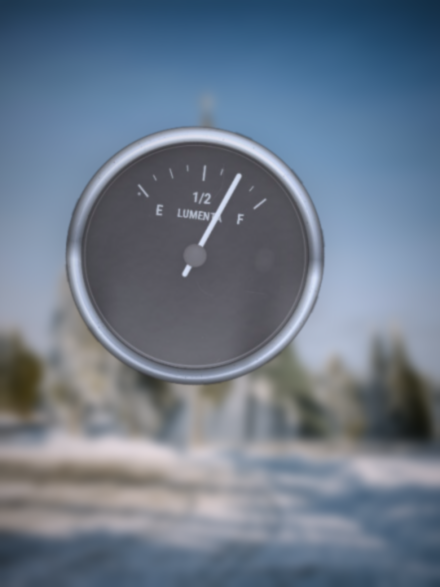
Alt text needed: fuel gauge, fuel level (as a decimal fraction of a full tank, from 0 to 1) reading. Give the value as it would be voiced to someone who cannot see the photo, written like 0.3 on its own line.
0.75
